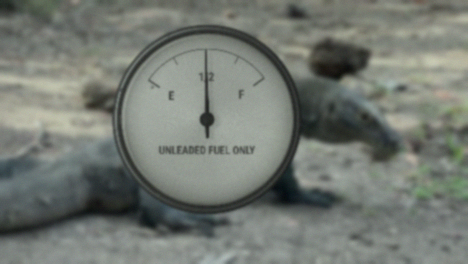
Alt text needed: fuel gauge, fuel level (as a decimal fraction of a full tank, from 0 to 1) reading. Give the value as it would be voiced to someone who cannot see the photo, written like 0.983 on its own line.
0.5
